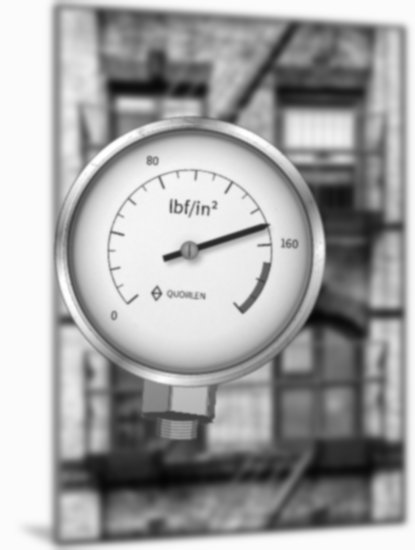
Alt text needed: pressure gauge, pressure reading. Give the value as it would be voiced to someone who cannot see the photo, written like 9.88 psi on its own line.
150 psi
